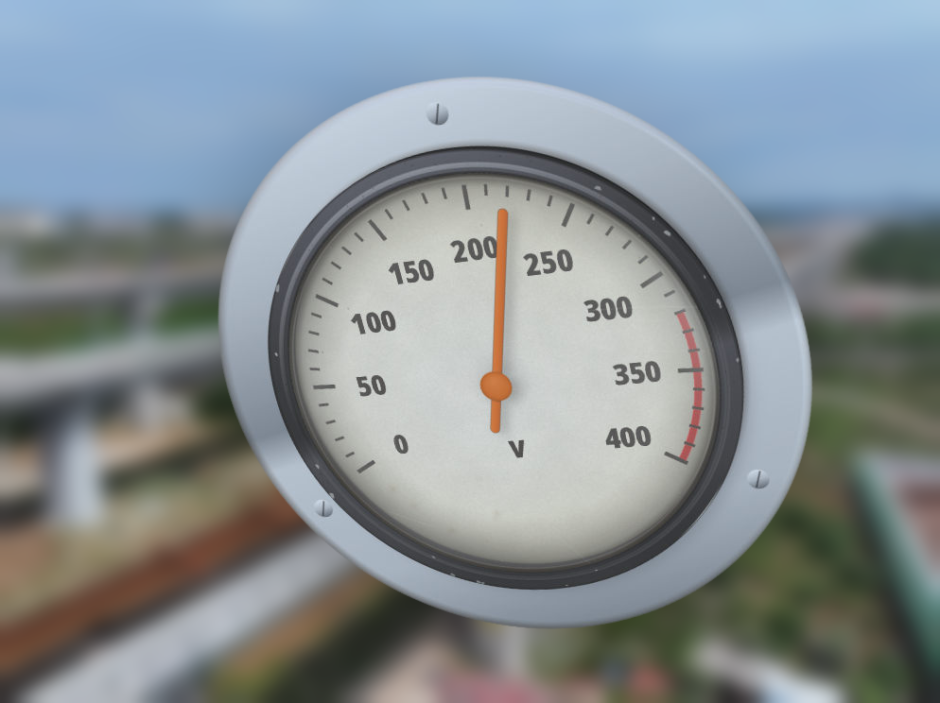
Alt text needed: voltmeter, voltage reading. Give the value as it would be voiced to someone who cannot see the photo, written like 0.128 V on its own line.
220 V
